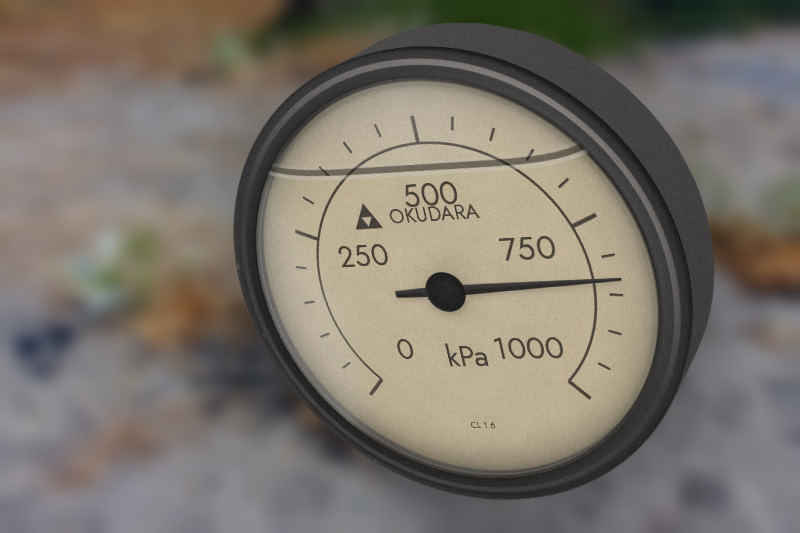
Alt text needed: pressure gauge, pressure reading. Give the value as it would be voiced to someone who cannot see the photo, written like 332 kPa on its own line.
825 kPa
